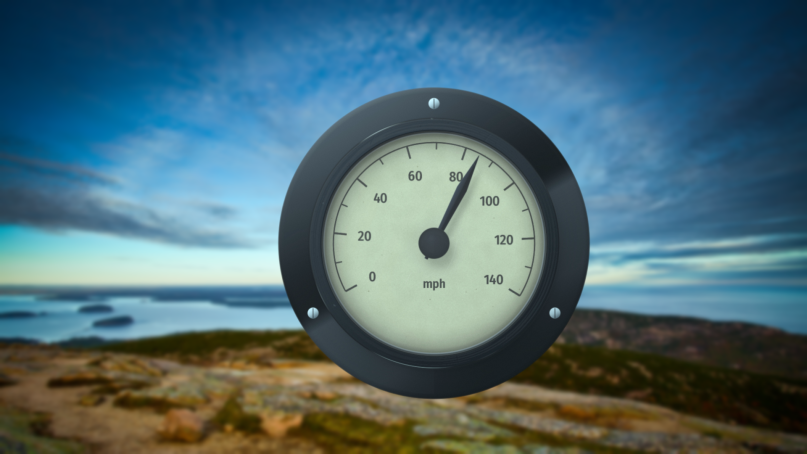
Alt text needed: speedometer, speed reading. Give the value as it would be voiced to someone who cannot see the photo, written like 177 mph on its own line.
85 mph
